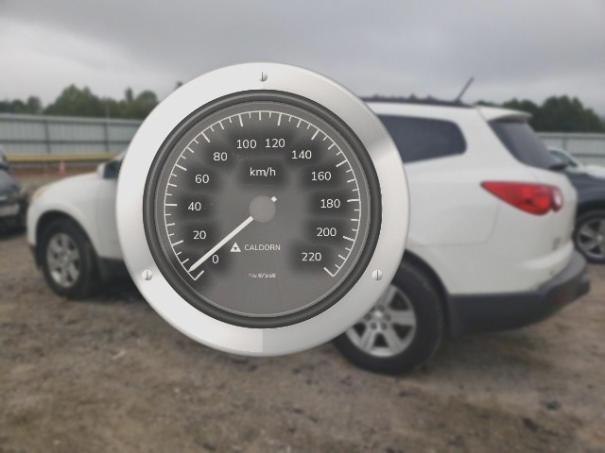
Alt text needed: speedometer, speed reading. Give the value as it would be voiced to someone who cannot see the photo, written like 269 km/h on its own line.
5 km/h
